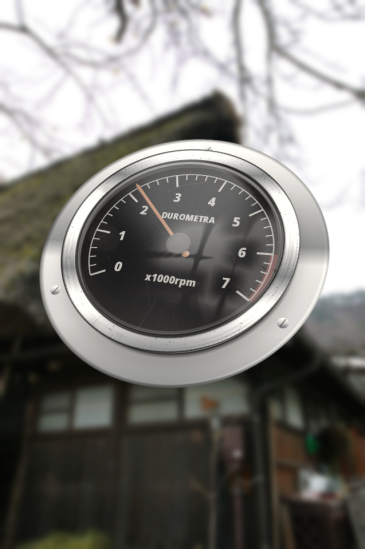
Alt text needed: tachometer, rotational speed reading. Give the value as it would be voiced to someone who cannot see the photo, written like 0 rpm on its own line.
2200 rpm
